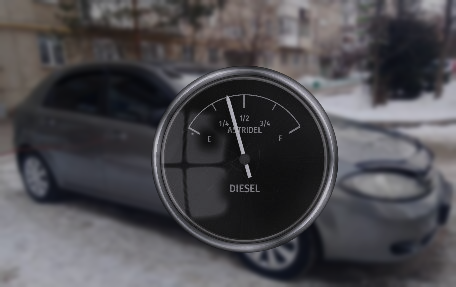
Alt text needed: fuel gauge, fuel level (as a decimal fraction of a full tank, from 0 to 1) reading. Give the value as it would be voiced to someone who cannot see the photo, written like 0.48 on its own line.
0.375
